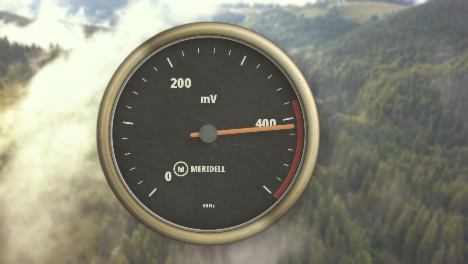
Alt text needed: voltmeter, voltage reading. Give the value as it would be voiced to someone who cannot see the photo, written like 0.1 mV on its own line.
410 mV
